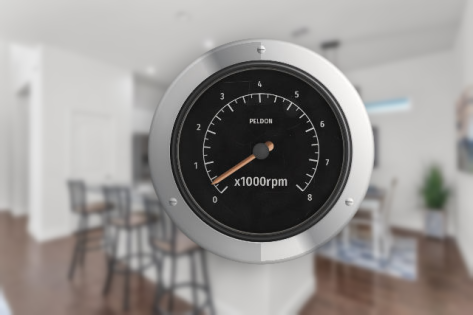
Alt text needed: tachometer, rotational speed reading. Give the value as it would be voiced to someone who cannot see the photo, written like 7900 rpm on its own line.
375 rpm
